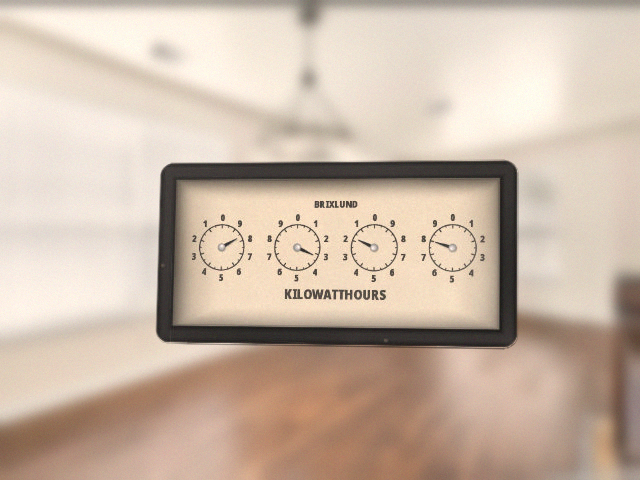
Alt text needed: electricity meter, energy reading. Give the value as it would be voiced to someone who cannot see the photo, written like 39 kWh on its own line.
8318 kWh
